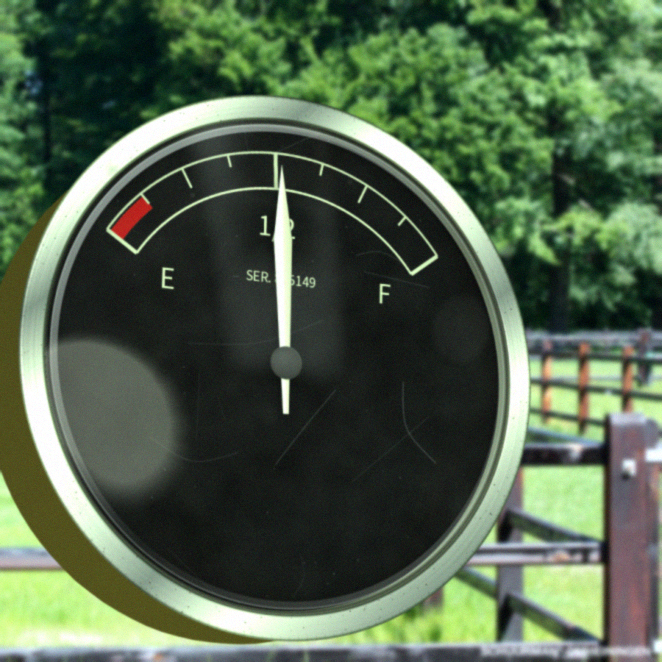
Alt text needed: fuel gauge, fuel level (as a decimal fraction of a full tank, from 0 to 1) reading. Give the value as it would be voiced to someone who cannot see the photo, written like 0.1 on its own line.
0.5
